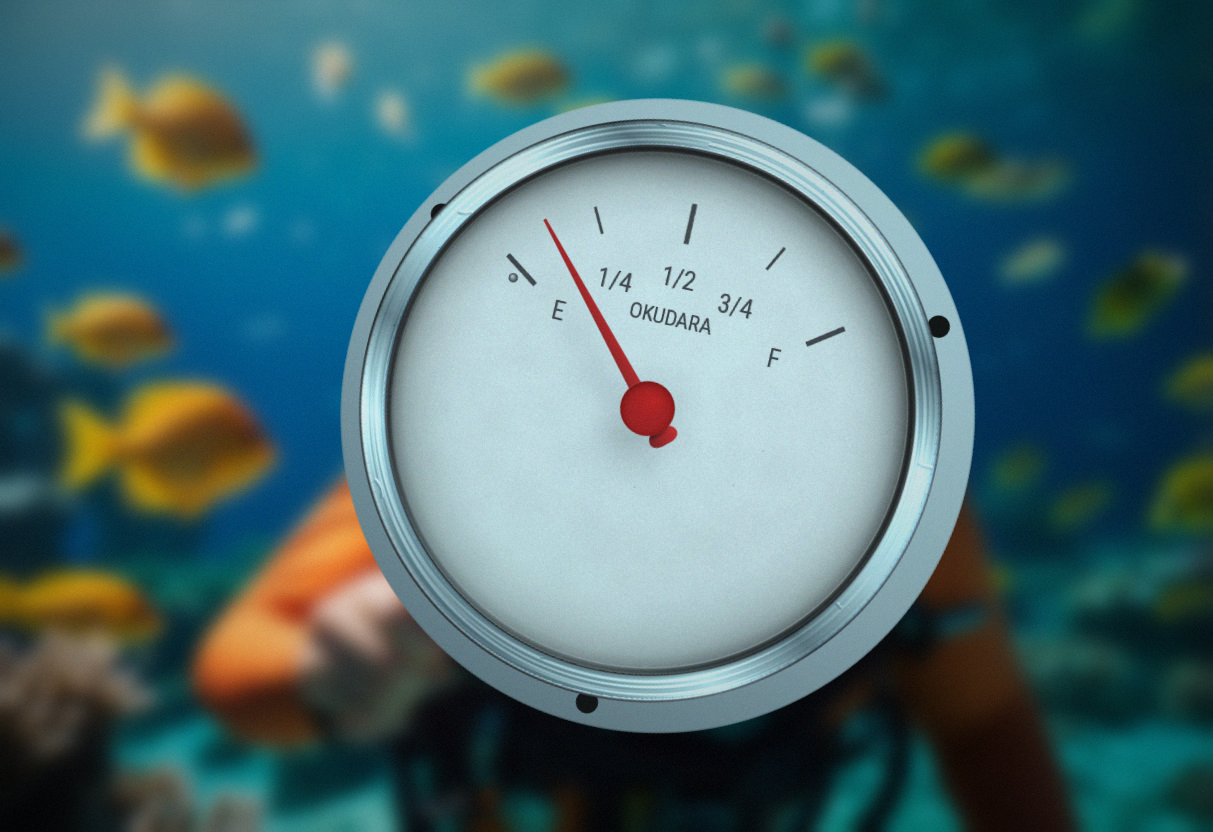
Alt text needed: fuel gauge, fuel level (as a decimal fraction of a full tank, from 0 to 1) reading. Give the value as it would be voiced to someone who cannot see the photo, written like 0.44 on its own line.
0.125
